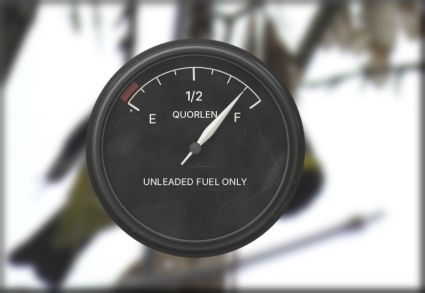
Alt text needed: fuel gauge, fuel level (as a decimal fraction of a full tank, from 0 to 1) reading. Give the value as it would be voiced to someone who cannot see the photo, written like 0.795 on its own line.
0.875
